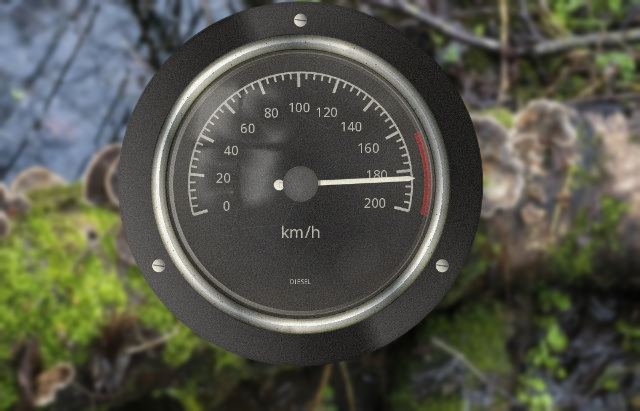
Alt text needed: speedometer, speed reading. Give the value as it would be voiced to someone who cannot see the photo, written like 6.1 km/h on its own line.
184 km/h
